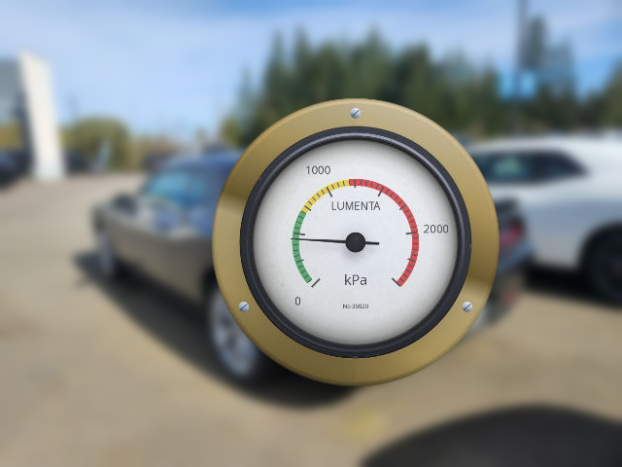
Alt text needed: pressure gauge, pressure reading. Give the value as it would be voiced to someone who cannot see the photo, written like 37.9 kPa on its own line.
450 kPa
